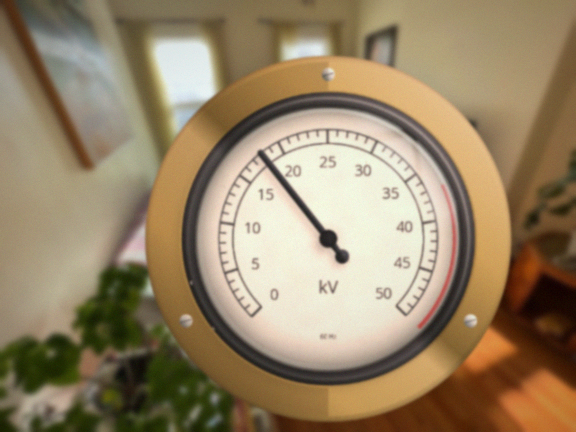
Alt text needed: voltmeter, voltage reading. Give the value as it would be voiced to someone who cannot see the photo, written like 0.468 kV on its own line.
18 kV
